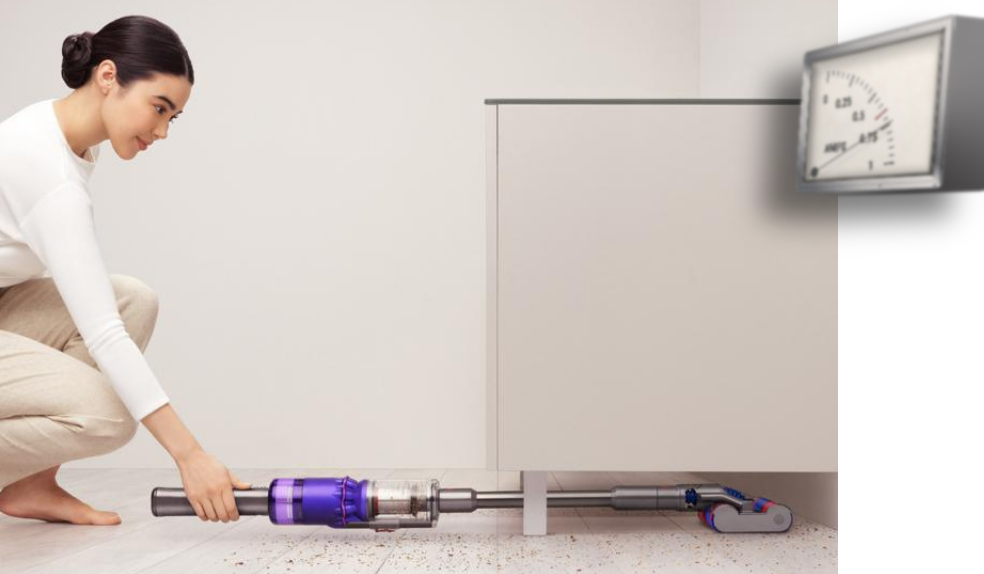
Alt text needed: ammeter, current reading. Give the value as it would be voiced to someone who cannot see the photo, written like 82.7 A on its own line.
0.75 A
